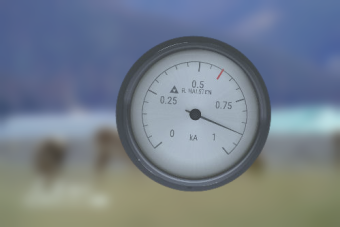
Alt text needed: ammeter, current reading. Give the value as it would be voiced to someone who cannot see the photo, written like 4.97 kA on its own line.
0.9 kA
